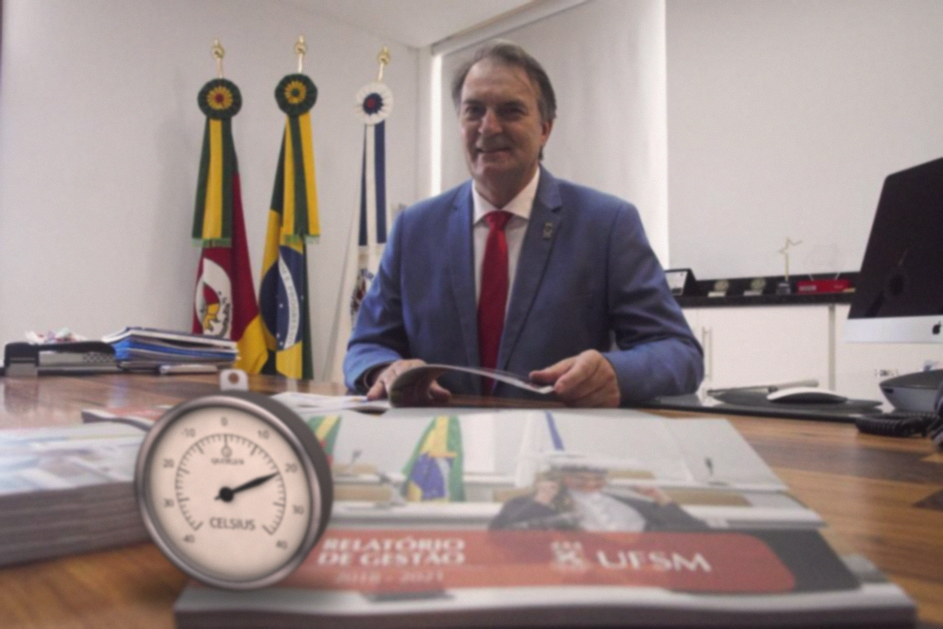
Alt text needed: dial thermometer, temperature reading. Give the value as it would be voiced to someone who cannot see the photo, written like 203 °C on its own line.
20 °C
